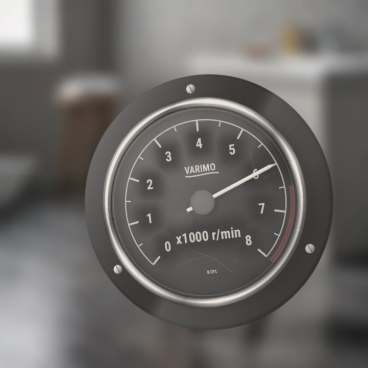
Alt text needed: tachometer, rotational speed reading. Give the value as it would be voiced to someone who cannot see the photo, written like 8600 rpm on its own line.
6000 rpm
